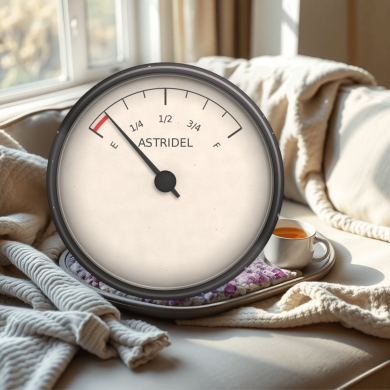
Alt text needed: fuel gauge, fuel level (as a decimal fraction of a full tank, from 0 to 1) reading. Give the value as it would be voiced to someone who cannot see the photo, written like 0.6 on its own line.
0.125
